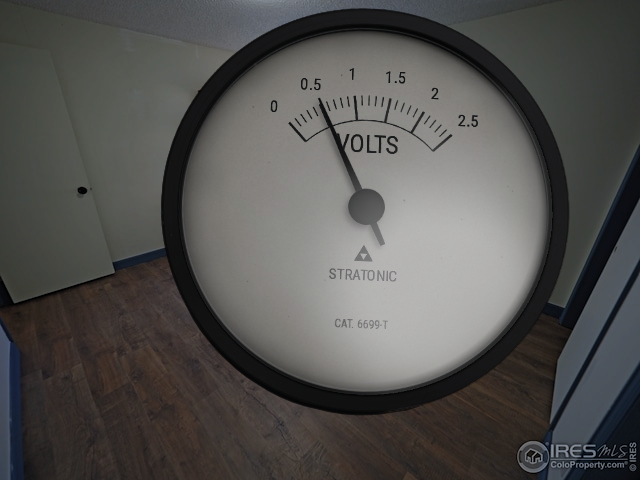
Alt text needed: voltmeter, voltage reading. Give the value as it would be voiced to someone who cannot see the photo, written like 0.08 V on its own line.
0.5 V
